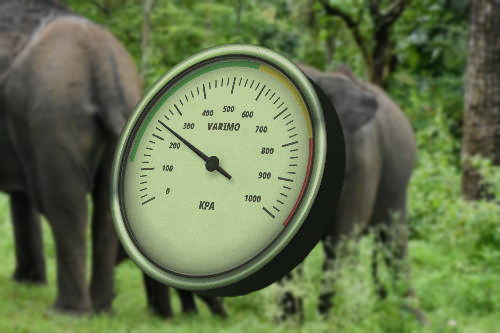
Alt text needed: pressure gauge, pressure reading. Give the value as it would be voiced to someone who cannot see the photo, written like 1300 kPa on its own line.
240 kPa
